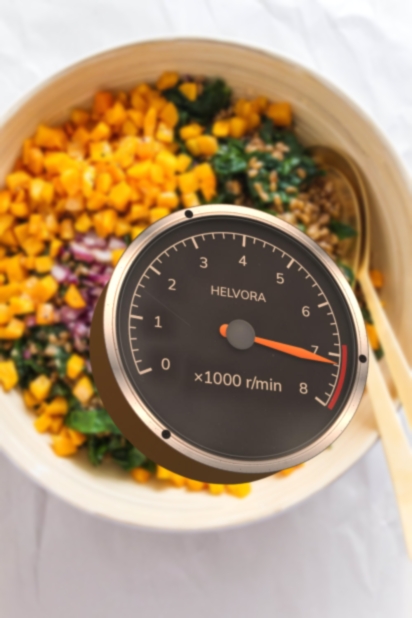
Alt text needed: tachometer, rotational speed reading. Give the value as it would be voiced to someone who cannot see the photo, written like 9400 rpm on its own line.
7200 rpm
